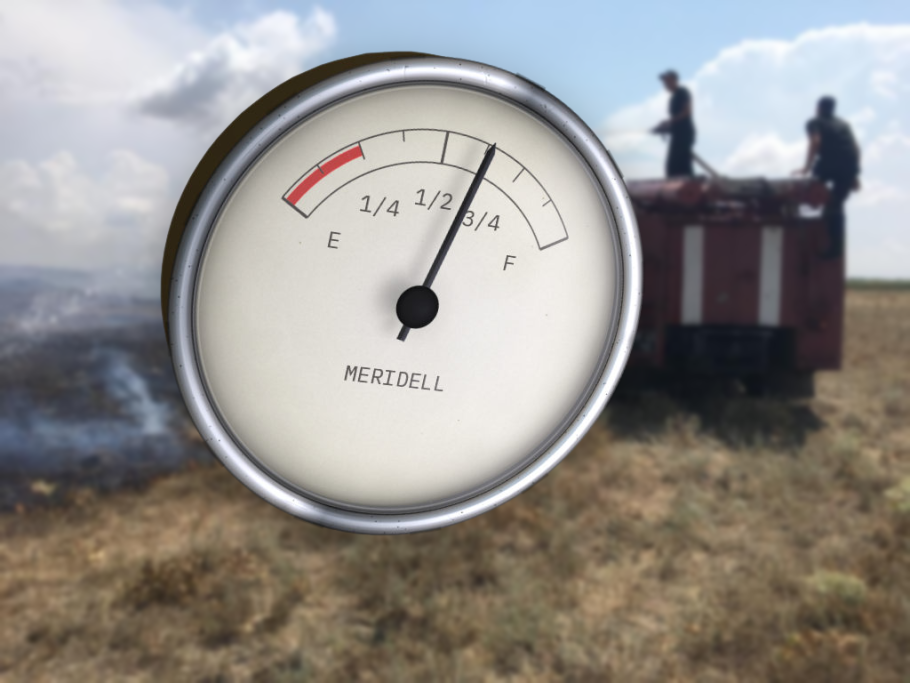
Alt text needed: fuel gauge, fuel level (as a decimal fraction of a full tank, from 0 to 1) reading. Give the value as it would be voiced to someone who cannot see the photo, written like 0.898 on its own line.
0.625
